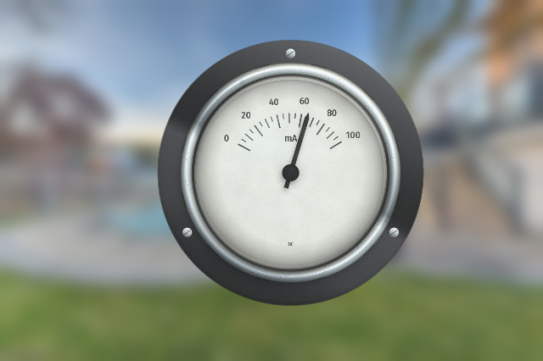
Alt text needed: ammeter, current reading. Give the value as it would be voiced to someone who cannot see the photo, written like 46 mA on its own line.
65 mA
